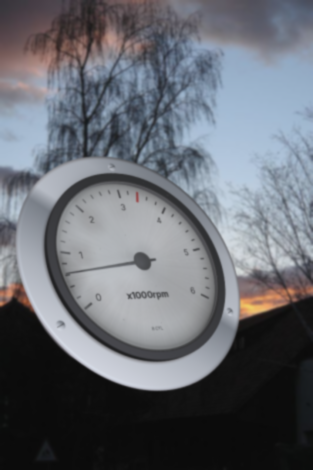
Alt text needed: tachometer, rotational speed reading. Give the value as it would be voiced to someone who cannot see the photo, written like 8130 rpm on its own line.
600 rpm
